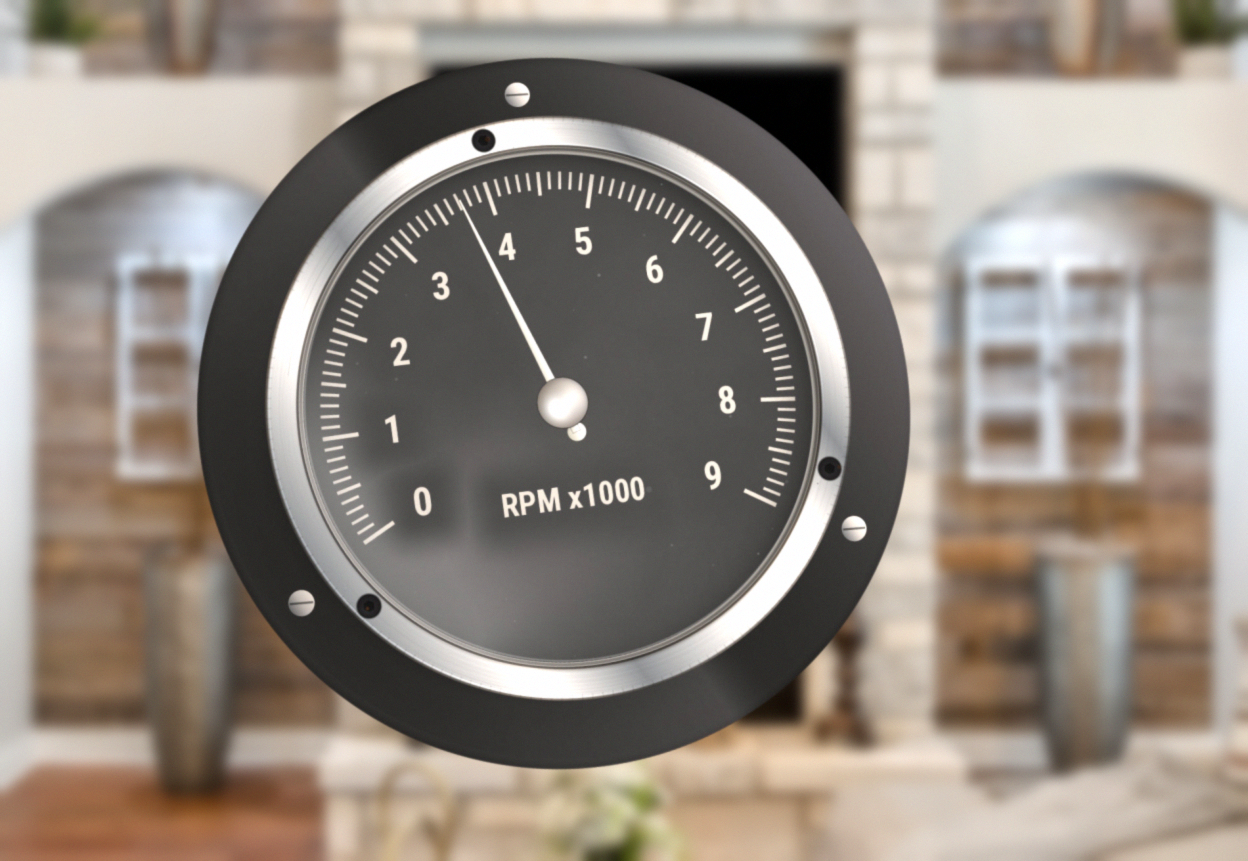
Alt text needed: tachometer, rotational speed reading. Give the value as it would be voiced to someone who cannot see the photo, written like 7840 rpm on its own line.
3700 rpm
